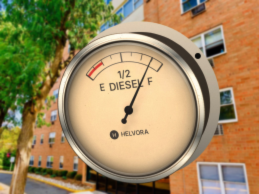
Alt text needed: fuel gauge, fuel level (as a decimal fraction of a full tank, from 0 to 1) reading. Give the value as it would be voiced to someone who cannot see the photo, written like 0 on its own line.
0.875
